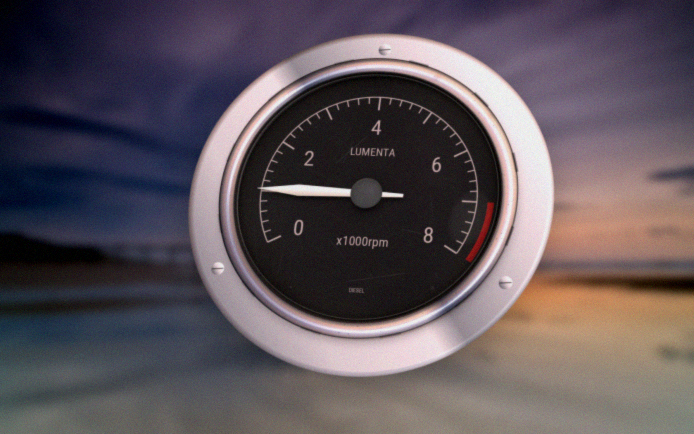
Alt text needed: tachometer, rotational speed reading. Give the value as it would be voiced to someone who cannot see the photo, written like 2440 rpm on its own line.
1000 rpm
